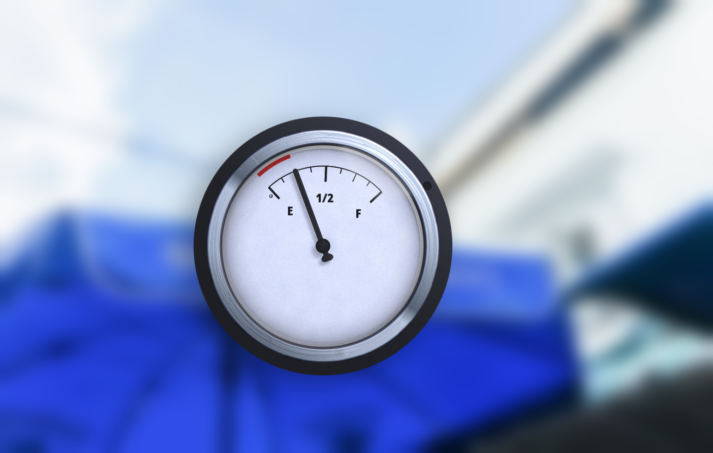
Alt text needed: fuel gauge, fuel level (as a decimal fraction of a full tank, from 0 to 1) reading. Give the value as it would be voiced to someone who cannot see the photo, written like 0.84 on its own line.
0.25
